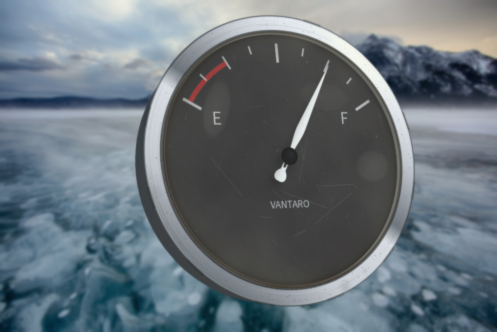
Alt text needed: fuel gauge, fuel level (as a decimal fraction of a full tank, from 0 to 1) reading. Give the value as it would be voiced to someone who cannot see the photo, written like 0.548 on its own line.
0.75
